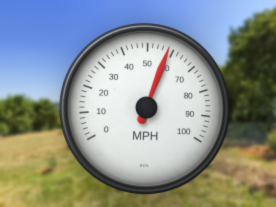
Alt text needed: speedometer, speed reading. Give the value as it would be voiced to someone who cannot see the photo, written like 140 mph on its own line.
58 mph
